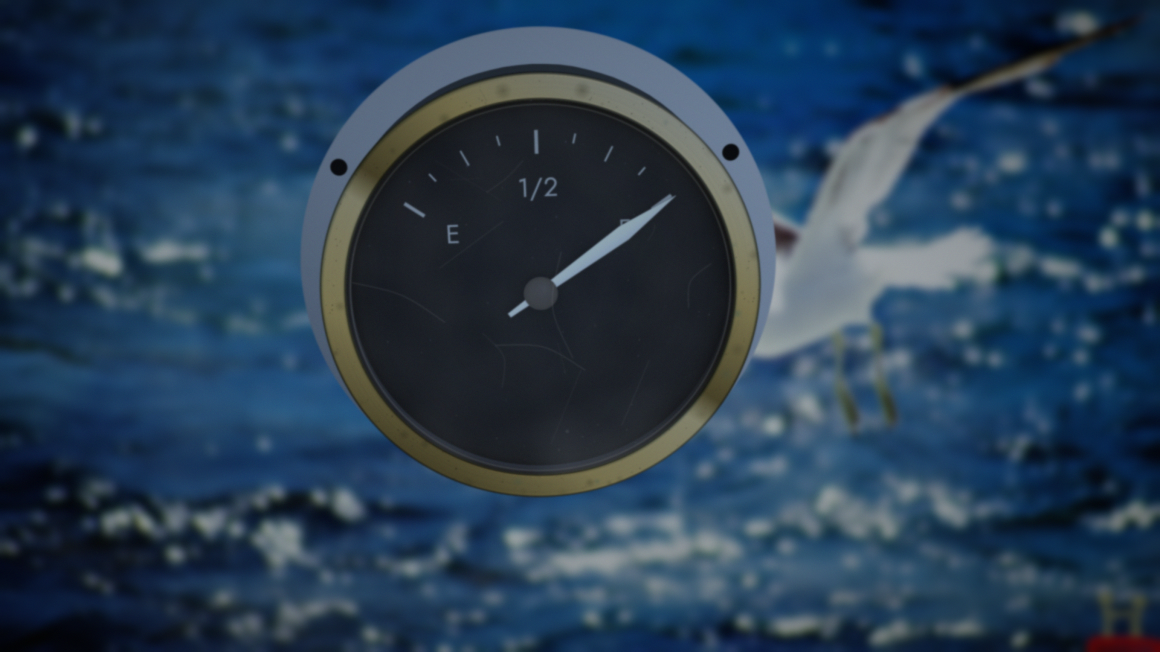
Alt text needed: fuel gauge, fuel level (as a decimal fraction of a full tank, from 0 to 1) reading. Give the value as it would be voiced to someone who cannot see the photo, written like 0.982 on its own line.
1
